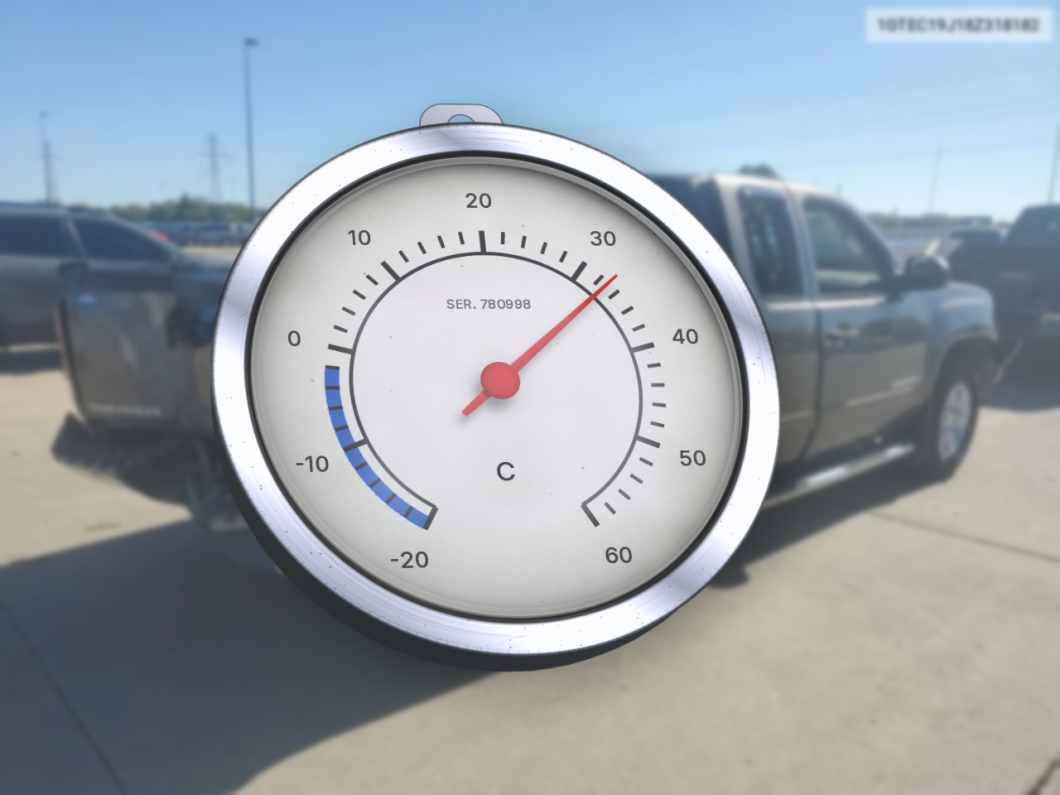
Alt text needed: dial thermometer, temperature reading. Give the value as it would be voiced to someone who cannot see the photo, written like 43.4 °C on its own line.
33 °C
